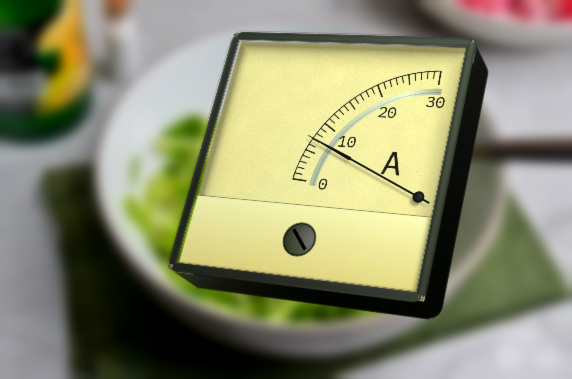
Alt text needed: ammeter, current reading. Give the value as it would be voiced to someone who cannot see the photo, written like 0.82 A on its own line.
7 A
